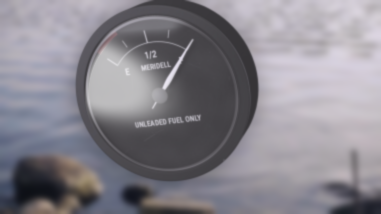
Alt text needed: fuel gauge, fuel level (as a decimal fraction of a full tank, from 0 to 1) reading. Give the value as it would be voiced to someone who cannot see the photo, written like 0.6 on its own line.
1
